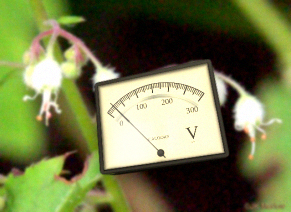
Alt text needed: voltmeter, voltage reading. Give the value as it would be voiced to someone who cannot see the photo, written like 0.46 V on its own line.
25 V
